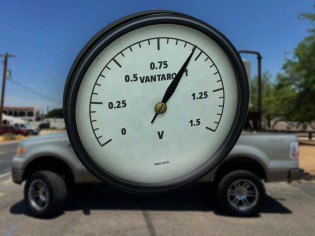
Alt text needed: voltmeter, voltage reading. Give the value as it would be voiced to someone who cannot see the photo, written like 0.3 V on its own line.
0.95 V
